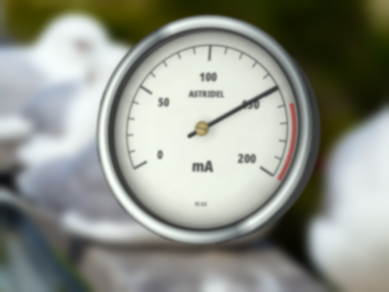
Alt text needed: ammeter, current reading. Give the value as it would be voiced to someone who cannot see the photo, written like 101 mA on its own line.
150 mA
